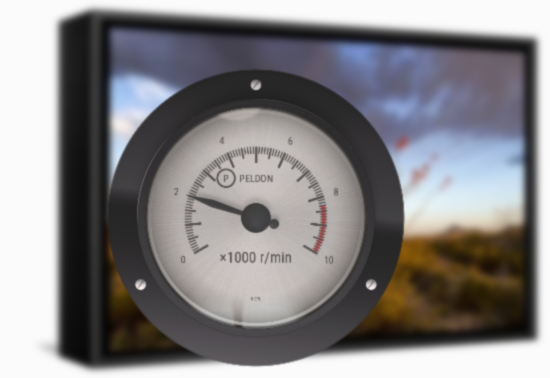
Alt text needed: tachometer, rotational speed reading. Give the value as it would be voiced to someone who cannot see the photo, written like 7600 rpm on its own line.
2000 rpm
